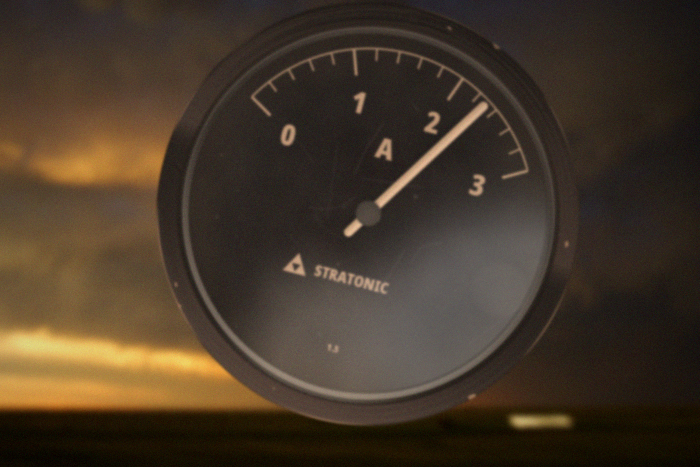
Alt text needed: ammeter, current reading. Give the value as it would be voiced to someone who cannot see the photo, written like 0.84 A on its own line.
2.3 A
